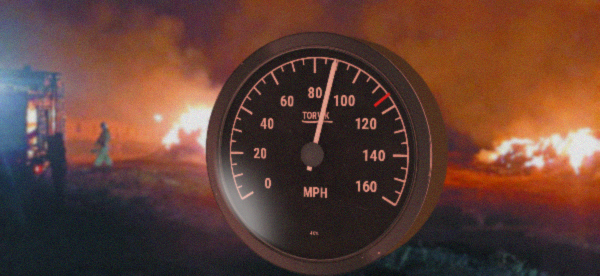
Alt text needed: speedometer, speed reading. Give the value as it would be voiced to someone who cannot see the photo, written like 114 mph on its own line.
90 mph
